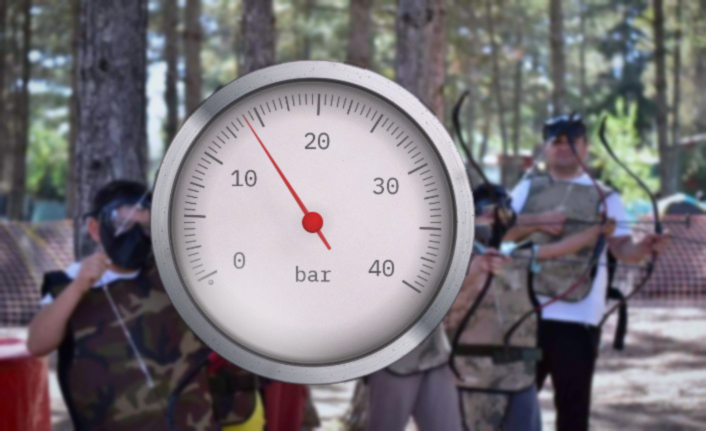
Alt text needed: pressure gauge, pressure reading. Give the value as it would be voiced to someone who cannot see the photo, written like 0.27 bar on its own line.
14 bar
